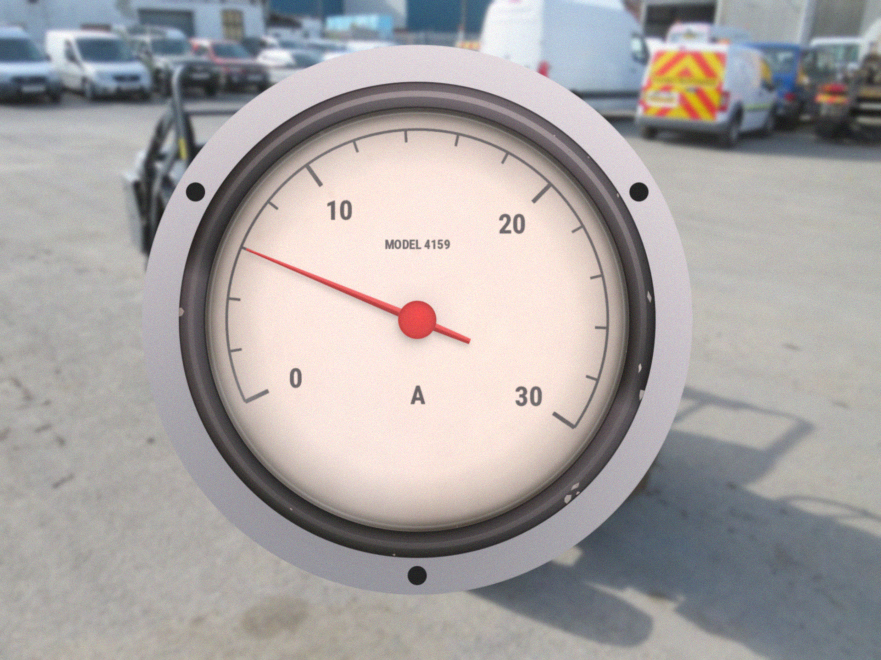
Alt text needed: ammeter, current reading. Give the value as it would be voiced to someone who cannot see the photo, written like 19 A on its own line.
6 A
